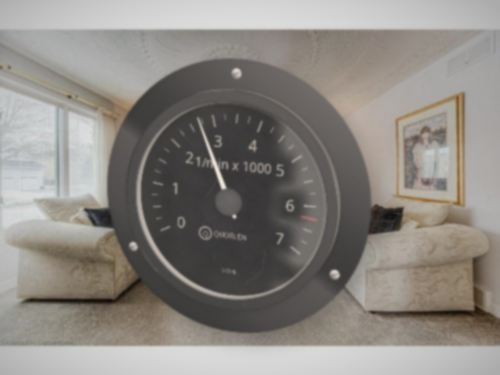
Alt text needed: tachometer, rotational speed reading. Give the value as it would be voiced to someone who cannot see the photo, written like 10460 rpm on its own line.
2750 rpm
